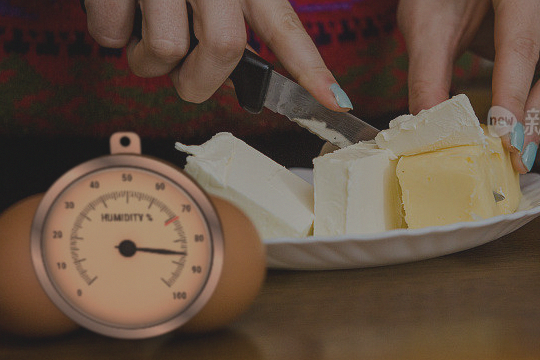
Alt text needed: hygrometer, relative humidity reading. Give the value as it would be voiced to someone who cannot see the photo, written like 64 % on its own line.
85 %
